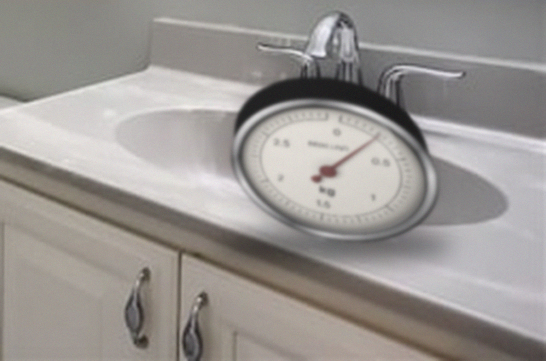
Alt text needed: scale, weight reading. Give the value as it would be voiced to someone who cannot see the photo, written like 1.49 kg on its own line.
0.25 kg
